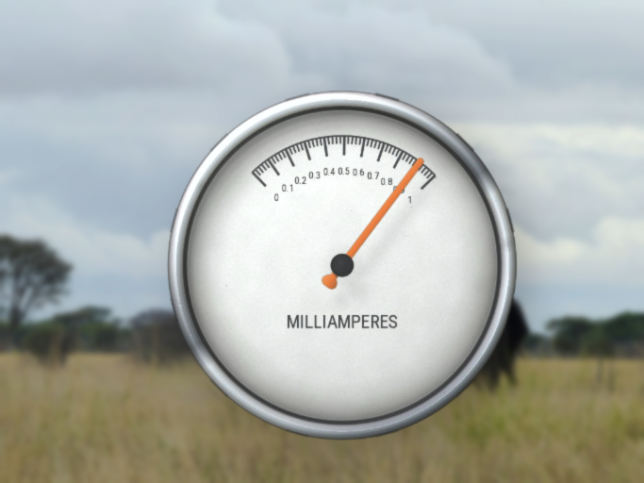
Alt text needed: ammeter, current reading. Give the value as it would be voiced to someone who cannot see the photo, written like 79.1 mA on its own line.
0.9 mA
